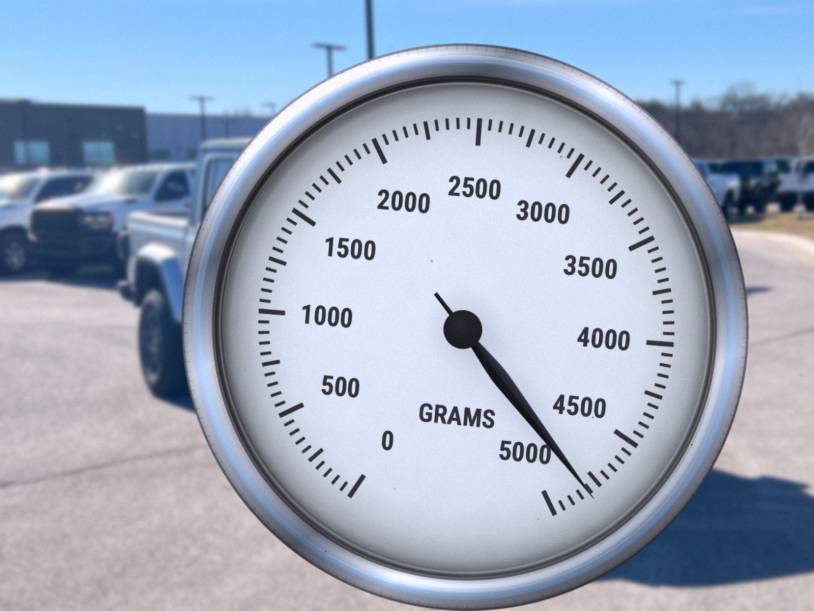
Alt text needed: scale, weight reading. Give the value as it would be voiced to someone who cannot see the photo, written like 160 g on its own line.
4800 g
